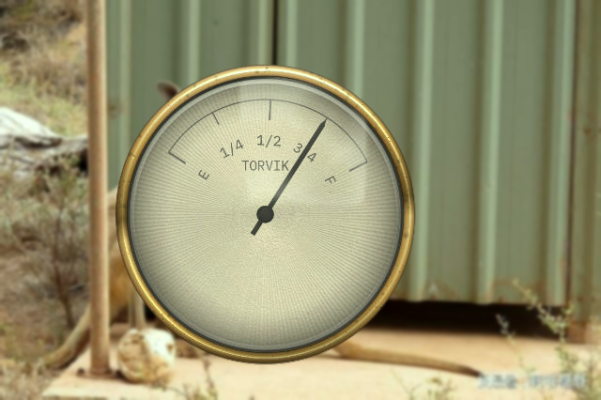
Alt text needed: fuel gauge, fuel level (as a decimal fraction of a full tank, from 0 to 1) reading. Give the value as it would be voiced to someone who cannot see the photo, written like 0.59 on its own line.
0.75
